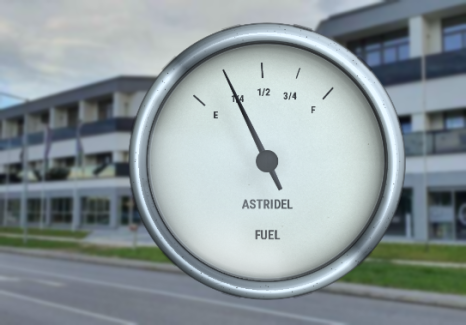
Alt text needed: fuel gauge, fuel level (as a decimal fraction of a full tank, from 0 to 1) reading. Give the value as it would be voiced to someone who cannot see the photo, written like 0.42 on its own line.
0.25
